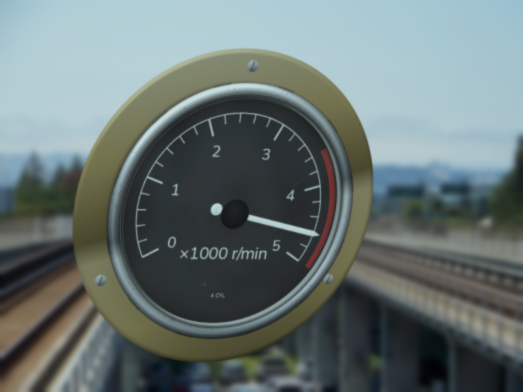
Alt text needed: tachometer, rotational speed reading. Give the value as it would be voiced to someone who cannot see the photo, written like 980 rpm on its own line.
4600 rpm
